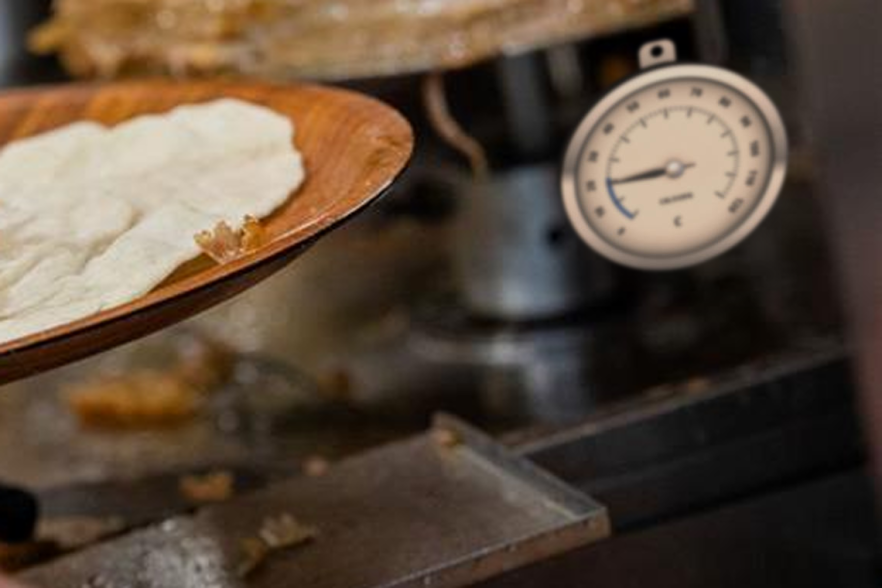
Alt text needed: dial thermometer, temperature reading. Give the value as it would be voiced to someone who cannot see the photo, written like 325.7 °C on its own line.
20 °C
